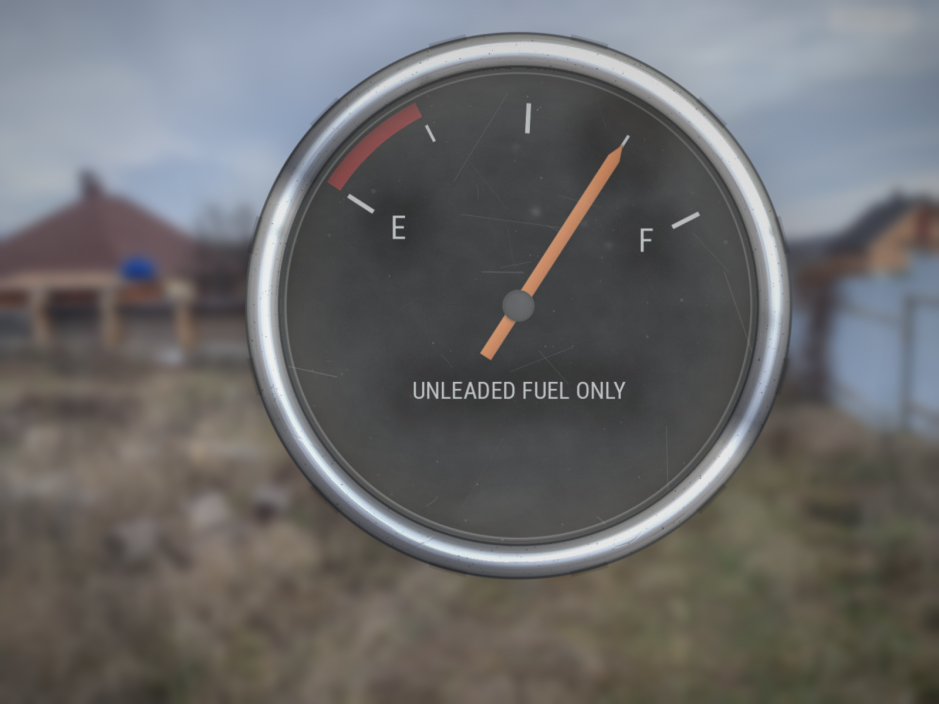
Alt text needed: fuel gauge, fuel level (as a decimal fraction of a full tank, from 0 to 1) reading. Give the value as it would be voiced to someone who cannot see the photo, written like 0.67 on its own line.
0.75
